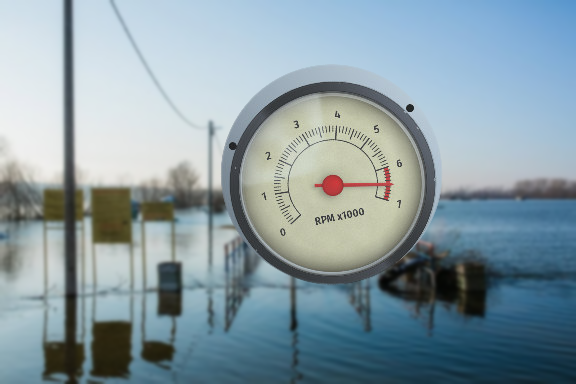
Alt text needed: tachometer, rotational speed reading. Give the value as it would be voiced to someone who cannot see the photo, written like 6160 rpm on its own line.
6500 rpm
